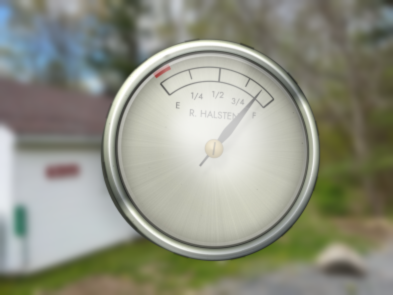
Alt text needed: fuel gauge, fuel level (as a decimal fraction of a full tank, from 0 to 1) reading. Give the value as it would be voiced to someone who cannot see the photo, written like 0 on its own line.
0.875
